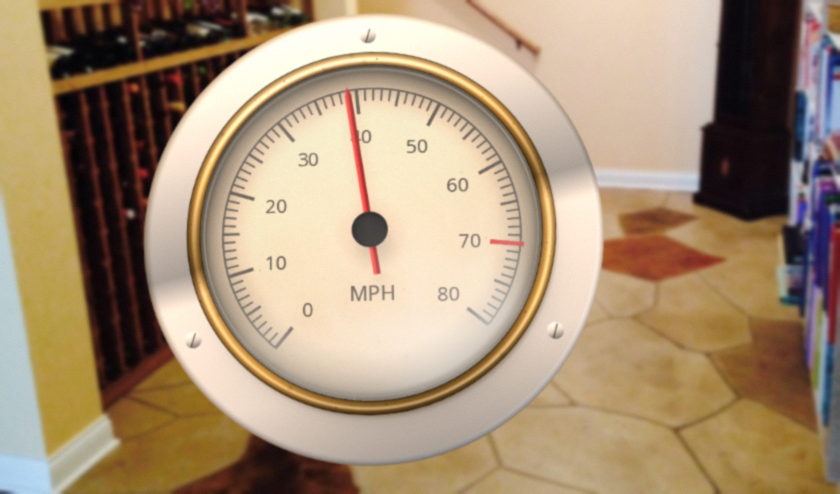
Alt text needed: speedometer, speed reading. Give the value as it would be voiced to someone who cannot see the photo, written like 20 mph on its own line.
39 mph
